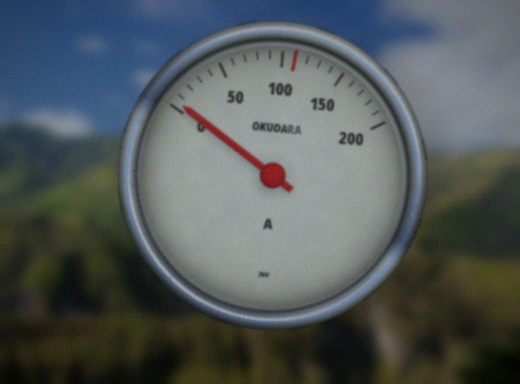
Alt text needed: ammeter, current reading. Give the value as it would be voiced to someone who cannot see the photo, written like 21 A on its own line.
5 A
